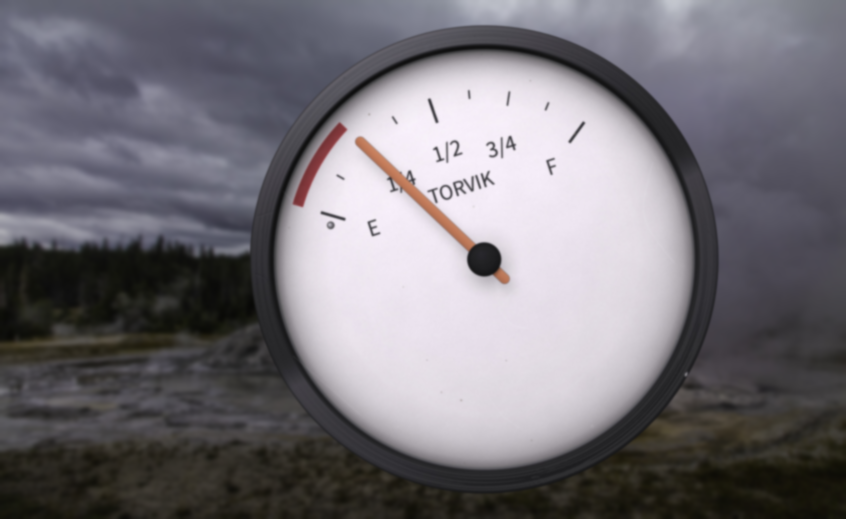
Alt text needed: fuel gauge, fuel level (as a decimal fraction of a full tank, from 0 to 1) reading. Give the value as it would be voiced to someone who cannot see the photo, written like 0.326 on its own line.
0.25
